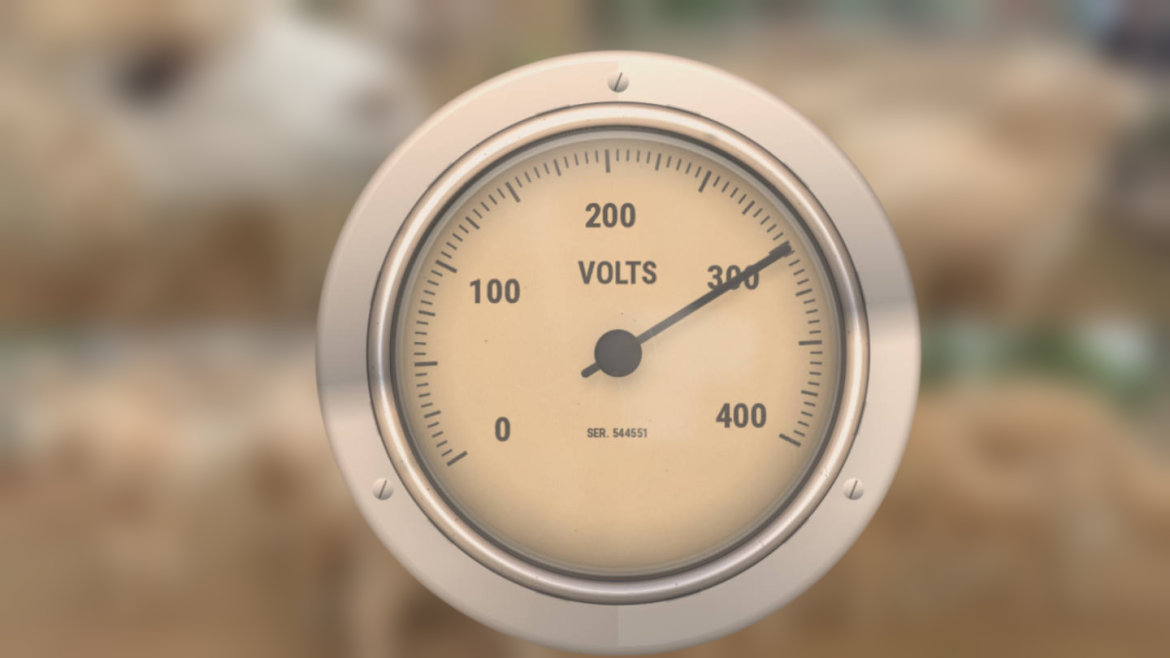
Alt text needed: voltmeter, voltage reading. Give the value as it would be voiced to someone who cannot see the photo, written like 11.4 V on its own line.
302.5 V
